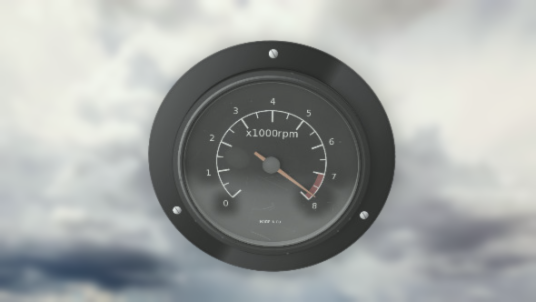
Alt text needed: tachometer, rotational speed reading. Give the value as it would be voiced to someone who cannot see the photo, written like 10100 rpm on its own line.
7750 rpm
